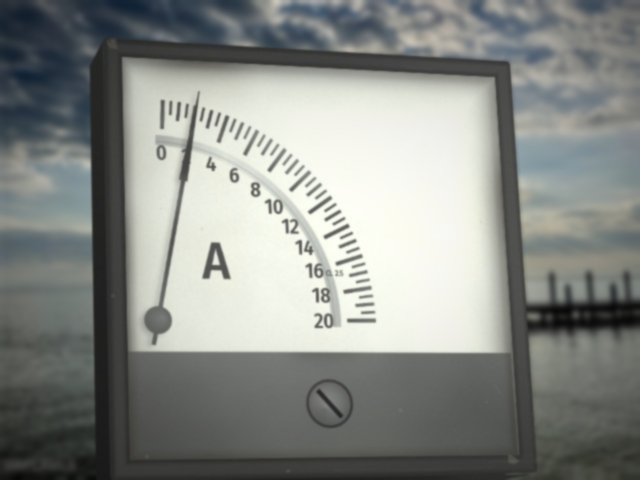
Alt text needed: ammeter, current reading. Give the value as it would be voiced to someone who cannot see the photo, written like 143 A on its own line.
2 A
